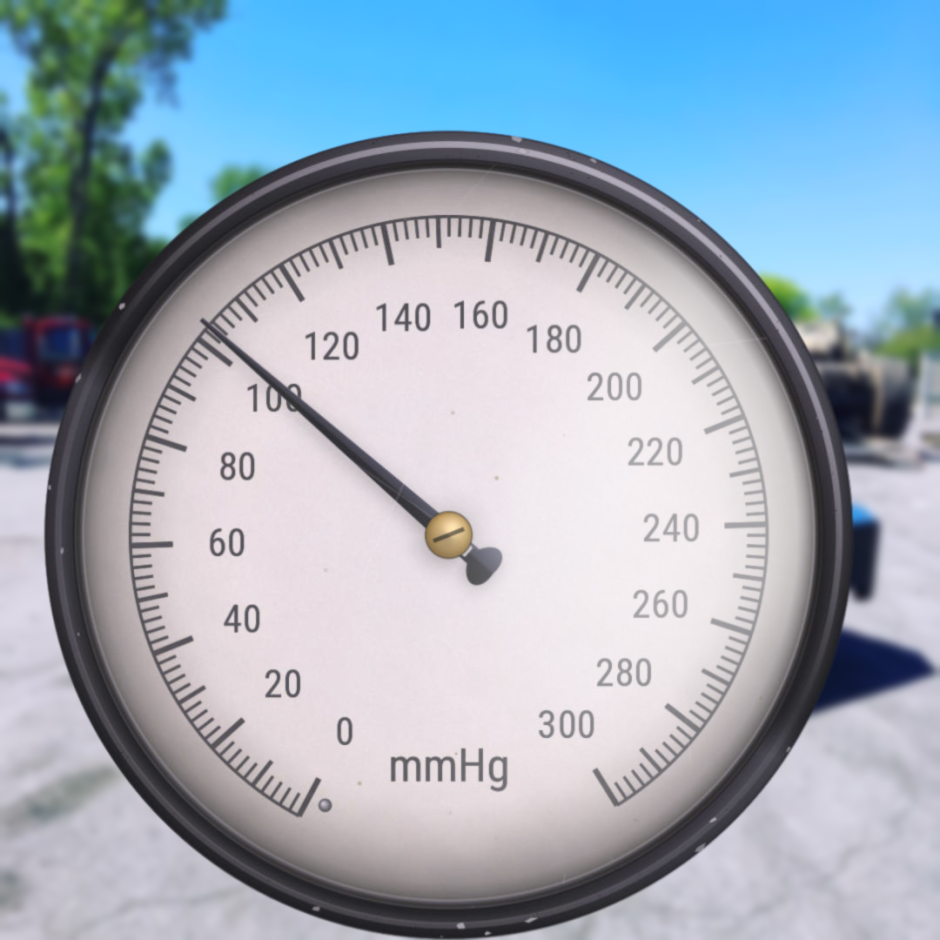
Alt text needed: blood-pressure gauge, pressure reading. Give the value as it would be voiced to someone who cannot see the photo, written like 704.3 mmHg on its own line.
103 mmHg
